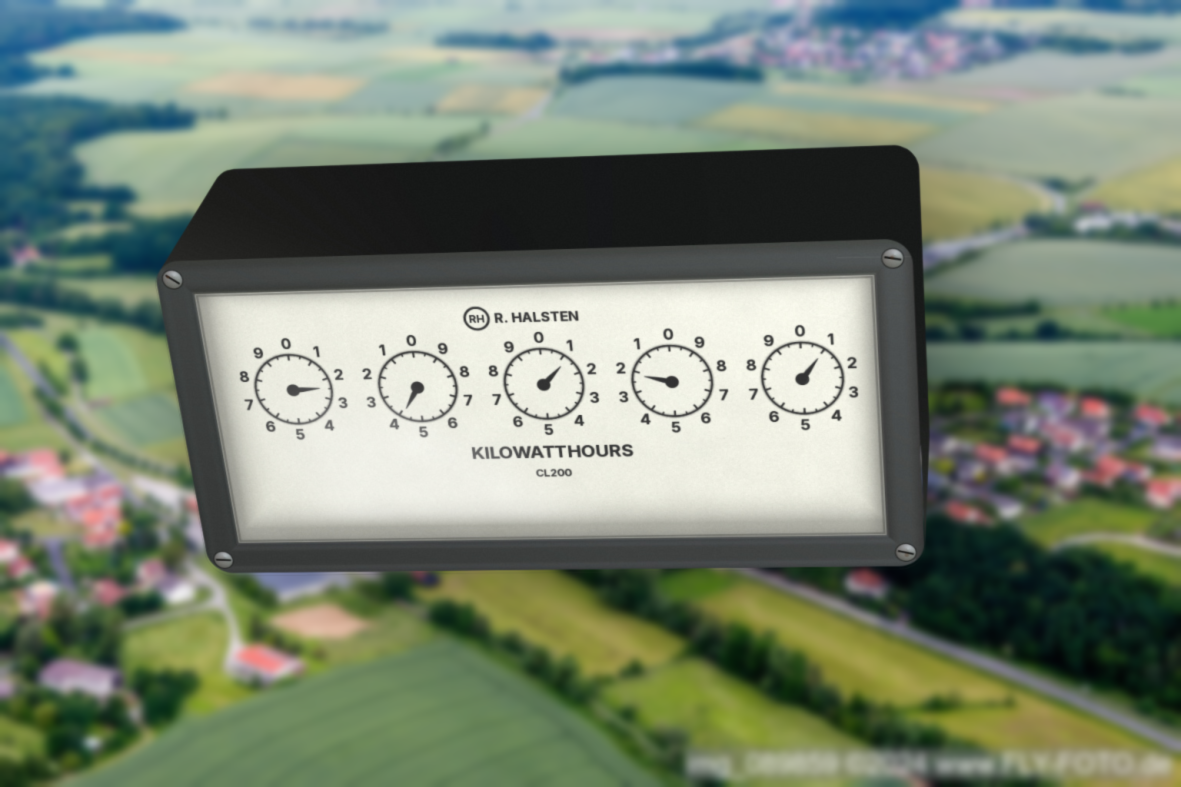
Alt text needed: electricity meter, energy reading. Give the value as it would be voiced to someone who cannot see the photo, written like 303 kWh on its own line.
24121 kWh
